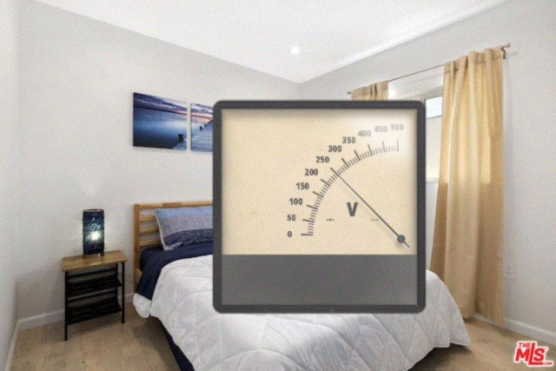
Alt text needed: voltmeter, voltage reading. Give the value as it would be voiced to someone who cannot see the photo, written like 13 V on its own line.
250 V
